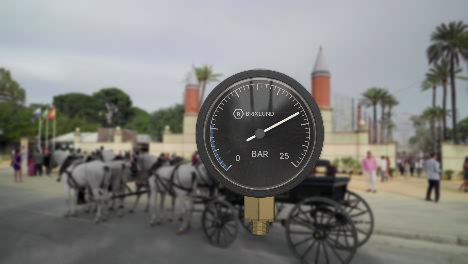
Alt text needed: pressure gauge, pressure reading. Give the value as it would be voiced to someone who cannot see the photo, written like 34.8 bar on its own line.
18.5 bar
